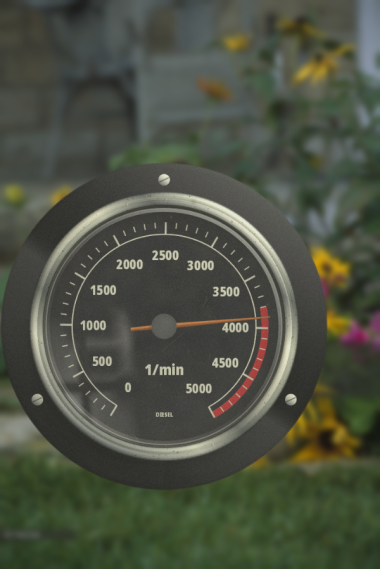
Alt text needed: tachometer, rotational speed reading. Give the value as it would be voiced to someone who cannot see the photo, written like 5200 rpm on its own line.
3900 rpm
